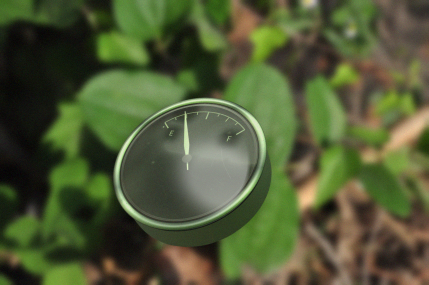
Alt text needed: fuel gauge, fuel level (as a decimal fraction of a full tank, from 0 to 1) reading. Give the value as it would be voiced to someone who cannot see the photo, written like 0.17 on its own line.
0.25
